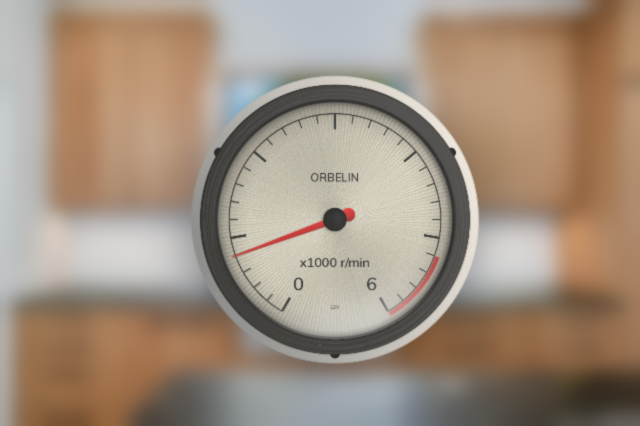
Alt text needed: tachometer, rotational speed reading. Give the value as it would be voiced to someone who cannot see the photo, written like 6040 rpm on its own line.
800 rpm
